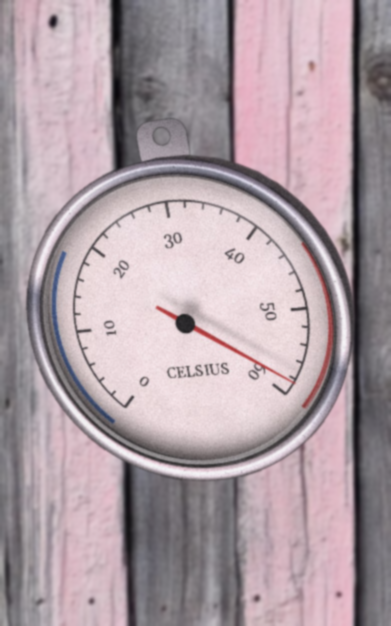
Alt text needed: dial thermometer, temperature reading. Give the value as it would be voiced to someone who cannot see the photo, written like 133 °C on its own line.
58 °C
